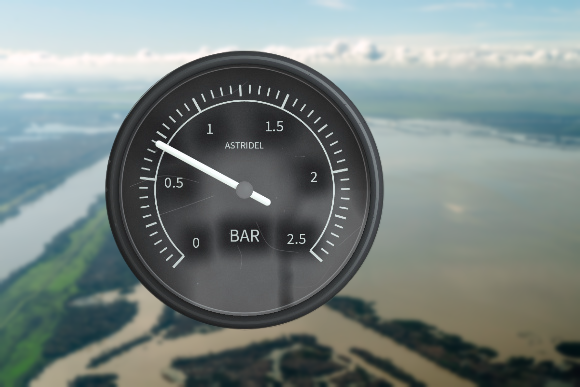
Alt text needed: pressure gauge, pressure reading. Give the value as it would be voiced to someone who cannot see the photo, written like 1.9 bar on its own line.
0.7 bar
